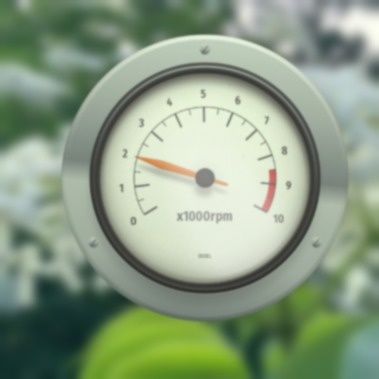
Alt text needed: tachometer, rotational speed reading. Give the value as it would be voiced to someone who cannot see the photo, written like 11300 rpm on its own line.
2000 rpm
